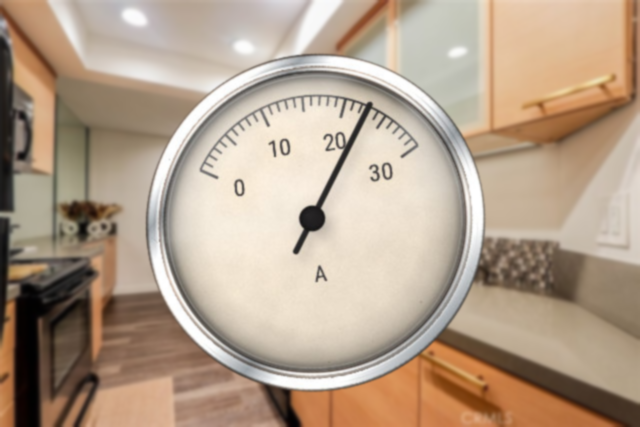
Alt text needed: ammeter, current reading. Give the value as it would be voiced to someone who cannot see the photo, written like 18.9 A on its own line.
23 A
